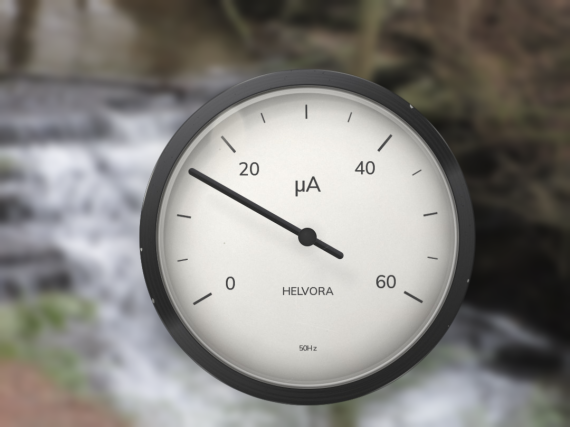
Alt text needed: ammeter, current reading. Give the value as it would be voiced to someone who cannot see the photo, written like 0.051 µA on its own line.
15 µA
